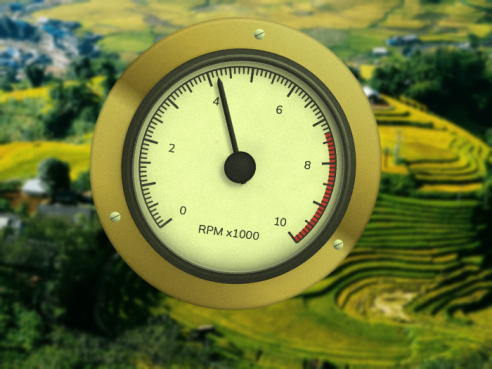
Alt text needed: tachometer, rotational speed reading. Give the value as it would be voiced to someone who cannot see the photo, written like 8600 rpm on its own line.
4200 rpm
